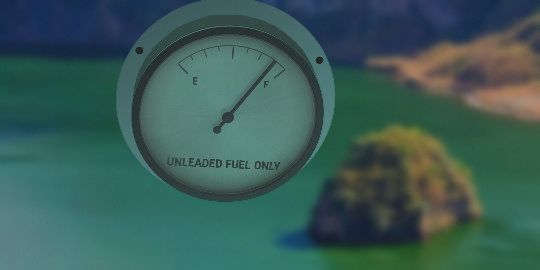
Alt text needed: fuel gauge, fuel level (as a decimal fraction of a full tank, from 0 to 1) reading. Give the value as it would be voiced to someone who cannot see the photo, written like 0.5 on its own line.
0.875
